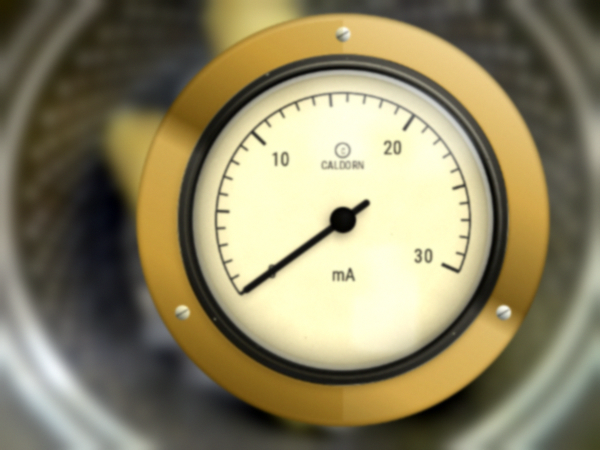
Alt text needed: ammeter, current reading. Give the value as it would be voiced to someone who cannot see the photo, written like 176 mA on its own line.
0 mA
